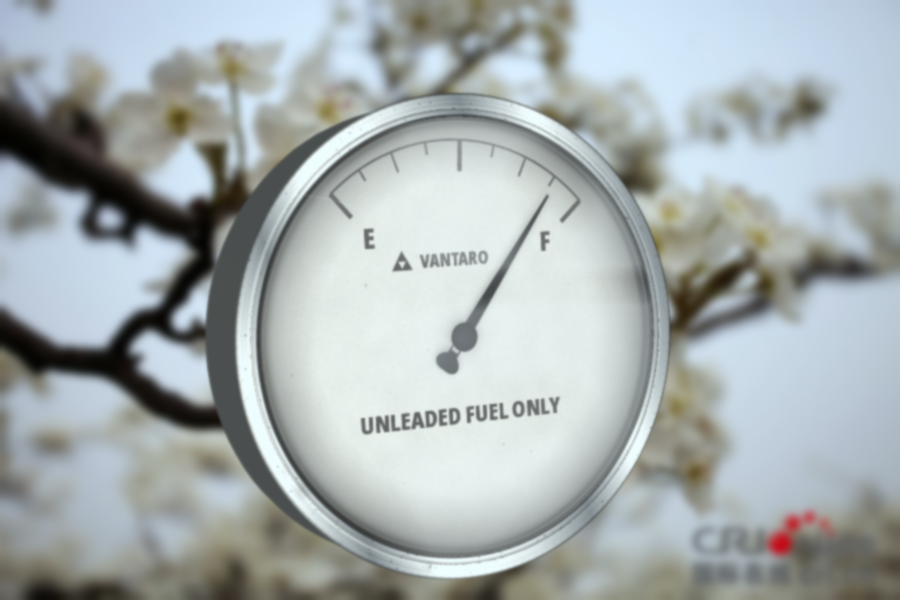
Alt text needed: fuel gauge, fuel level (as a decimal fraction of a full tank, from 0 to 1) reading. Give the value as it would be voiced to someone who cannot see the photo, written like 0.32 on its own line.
0.875
